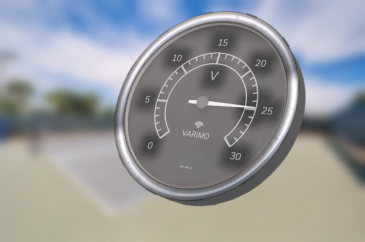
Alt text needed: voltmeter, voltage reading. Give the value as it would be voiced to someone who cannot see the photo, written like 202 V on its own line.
25 V
